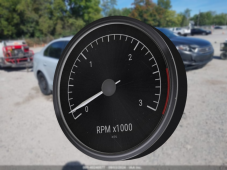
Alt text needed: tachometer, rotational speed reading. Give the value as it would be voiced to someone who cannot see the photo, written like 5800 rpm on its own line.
100 rpm
